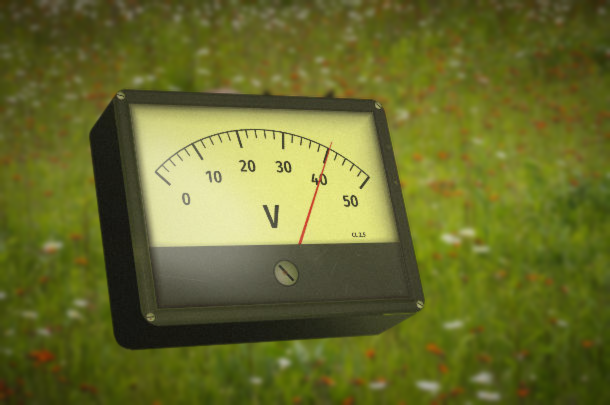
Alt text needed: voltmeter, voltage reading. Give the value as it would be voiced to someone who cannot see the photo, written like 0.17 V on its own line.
40 V
